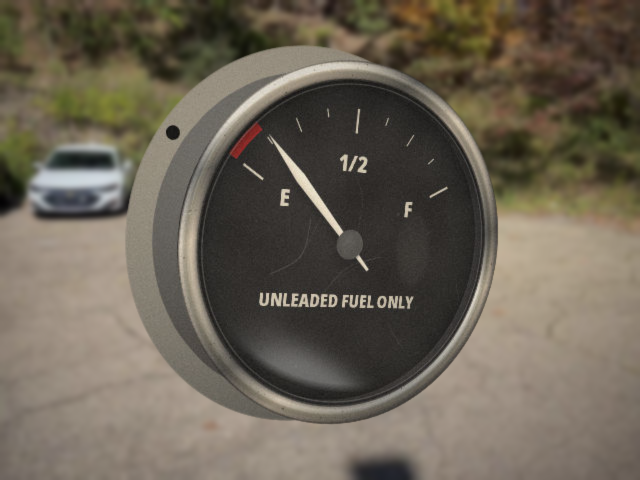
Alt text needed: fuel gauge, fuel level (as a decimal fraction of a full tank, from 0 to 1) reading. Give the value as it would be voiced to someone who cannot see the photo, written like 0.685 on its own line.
0.125
